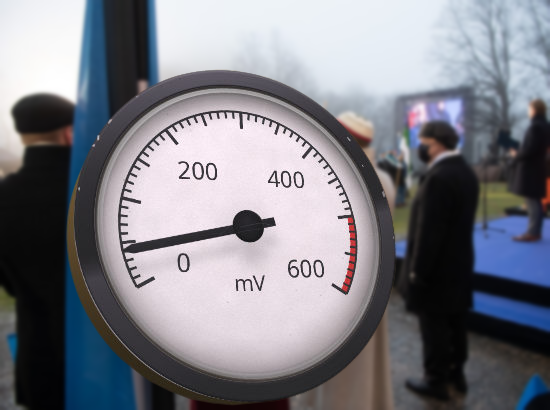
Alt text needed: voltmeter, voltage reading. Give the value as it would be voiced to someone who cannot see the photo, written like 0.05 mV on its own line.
40 mV
